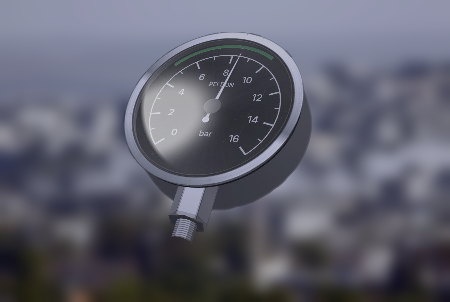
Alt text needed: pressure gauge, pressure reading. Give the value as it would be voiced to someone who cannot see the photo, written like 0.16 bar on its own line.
8.5 bar
